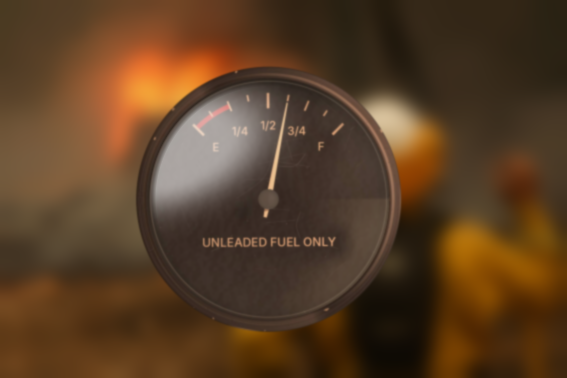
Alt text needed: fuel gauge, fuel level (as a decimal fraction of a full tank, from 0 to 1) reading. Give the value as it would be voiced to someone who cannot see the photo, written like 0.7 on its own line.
0.625
